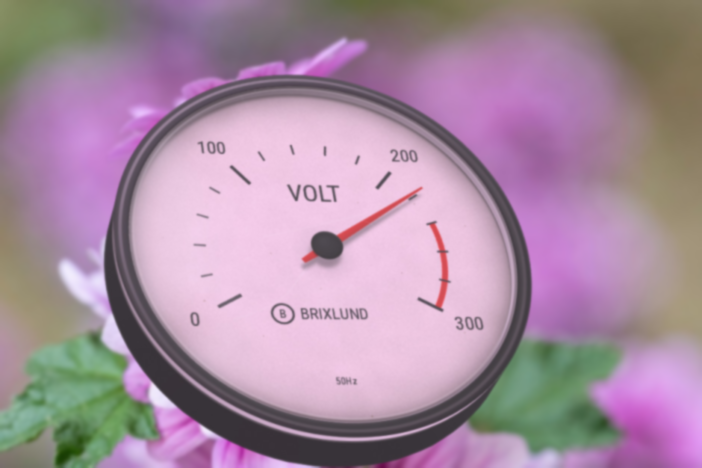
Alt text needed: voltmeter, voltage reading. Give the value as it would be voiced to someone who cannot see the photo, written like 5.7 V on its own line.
220 V
